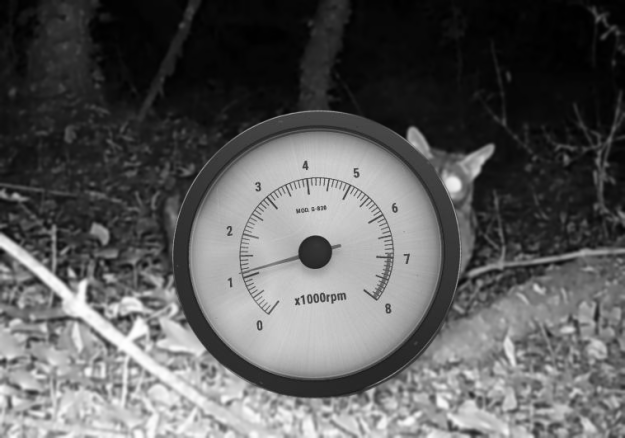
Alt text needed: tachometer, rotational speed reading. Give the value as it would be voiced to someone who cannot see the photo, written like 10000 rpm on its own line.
1100 rpm
